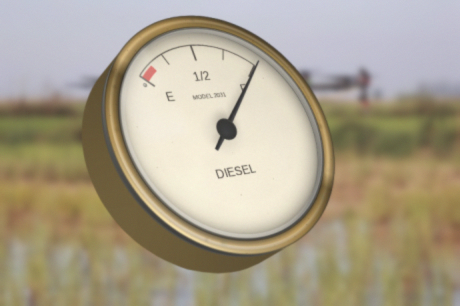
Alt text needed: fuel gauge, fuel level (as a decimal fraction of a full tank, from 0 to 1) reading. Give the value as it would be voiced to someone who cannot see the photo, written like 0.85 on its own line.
1
